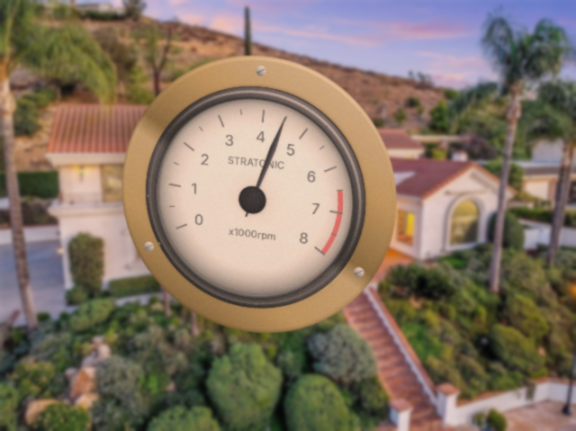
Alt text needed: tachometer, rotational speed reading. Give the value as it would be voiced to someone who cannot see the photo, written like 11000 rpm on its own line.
4500 rpm
